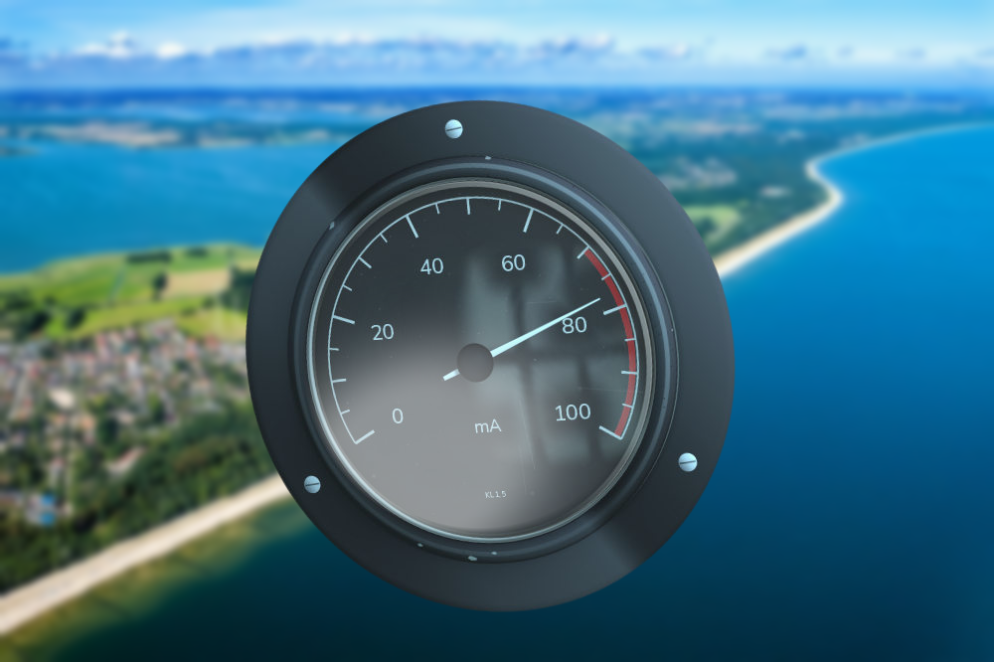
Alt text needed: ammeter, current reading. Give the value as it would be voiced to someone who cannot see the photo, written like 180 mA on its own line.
77.5 mA
